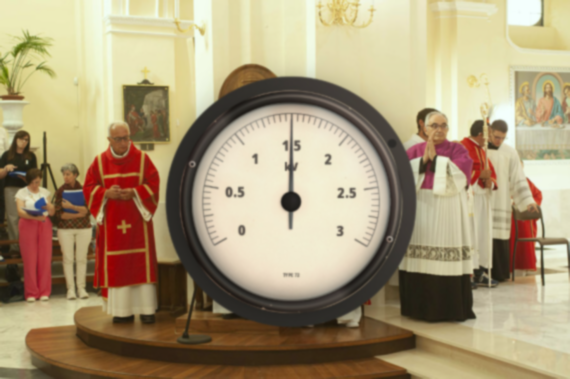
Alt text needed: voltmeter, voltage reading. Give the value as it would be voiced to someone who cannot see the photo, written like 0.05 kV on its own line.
1.5 kV
